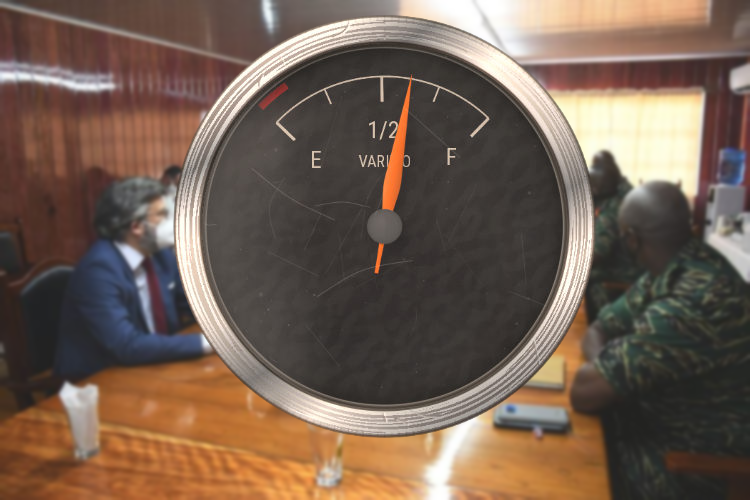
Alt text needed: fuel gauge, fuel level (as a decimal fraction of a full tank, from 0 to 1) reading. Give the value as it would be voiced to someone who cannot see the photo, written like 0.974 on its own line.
0.625
